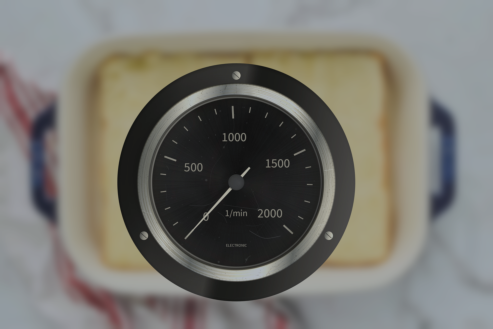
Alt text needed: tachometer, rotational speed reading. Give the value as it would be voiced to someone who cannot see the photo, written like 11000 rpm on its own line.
0 rpm
